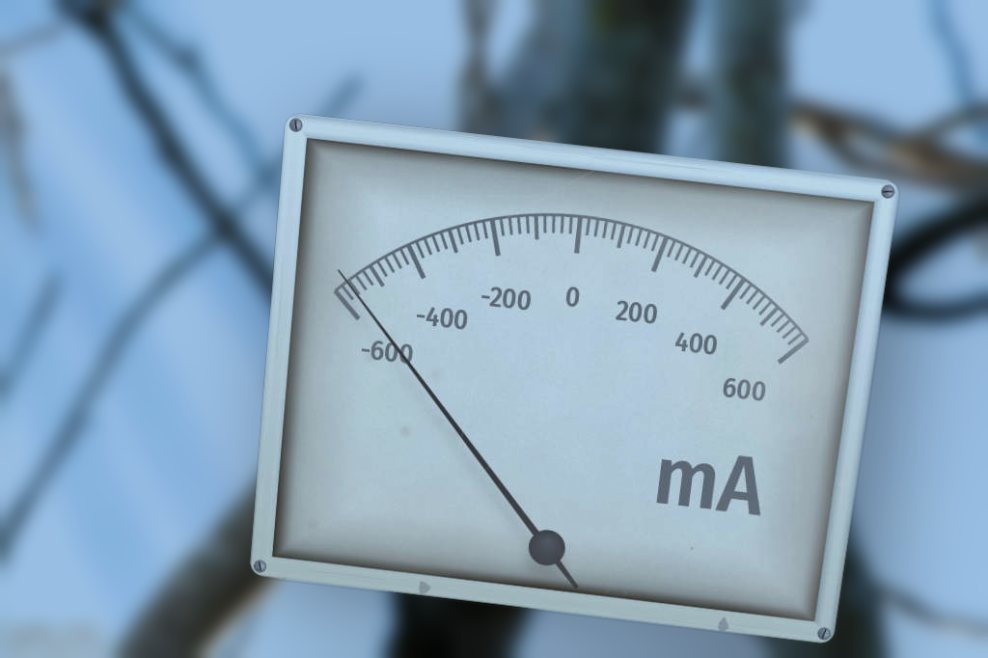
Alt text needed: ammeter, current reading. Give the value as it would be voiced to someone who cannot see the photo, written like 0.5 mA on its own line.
-560 mA
